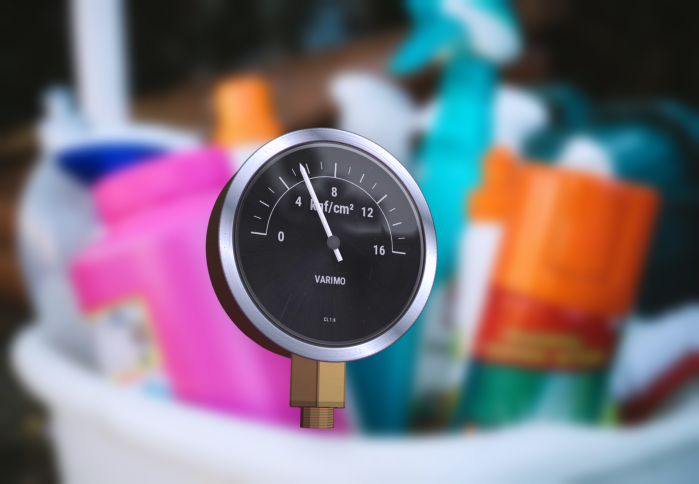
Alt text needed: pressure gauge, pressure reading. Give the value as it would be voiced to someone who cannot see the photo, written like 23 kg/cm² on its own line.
5.5 kg/cm²
